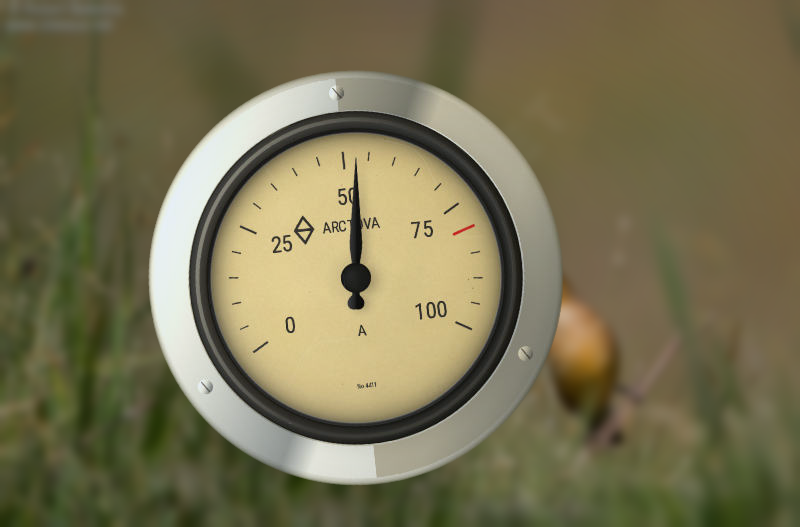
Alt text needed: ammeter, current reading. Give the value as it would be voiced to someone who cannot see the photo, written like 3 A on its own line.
52.5 A
